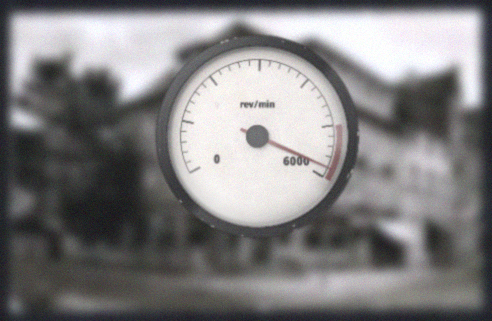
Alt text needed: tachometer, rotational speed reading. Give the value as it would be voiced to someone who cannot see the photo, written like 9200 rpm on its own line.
5800 rpm
